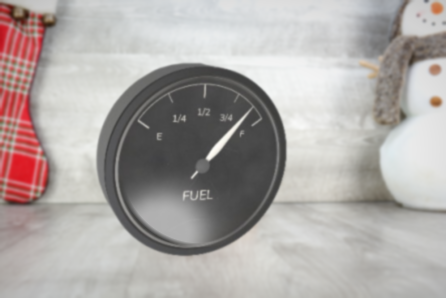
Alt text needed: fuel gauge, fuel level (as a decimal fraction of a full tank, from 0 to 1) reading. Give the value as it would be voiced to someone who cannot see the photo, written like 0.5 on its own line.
0.875
